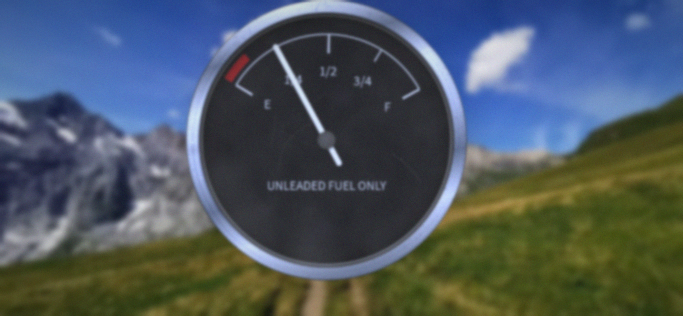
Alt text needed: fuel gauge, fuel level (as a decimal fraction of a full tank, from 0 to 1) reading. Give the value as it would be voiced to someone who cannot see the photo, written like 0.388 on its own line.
0.25
